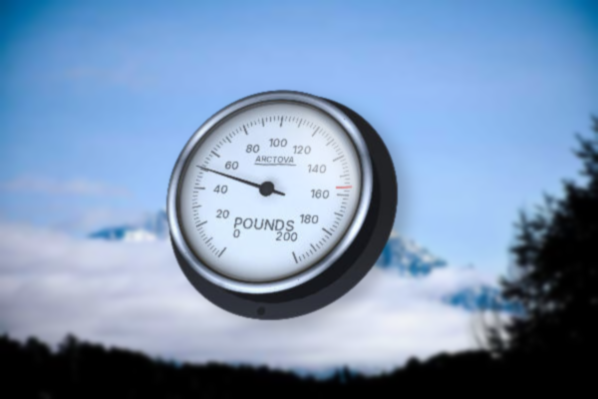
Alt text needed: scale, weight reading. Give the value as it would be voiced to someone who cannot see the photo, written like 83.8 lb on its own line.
50 lb
